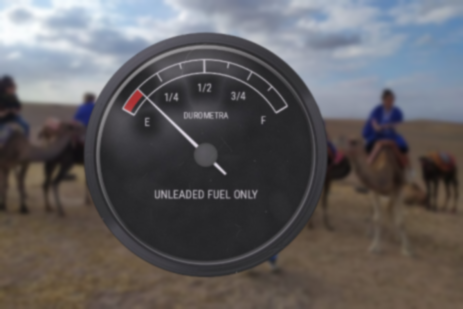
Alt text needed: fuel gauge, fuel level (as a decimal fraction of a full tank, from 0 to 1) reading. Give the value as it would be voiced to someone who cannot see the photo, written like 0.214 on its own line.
0.125
